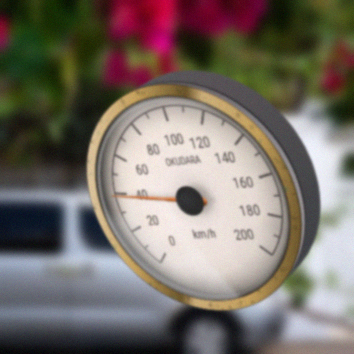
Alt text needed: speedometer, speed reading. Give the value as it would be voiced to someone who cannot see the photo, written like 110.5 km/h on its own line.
40 km/h
